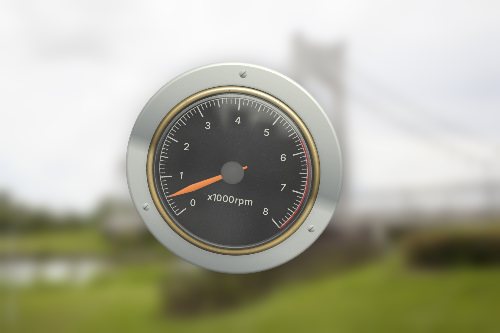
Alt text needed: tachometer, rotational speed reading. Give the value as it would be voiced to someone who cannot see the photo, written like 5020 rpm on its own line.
500 rpm
